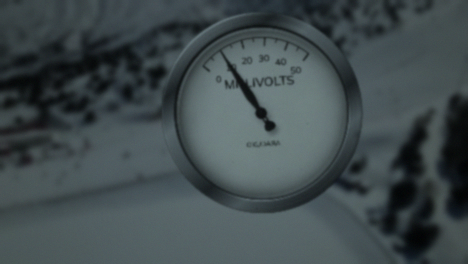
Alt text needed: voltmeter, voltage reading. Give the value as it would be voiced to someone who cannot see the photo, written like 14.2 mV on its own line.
10 mV
